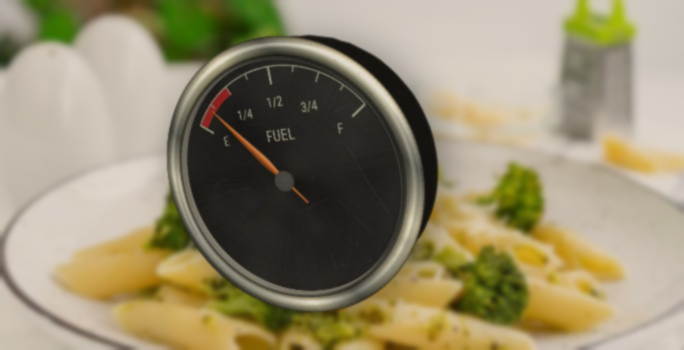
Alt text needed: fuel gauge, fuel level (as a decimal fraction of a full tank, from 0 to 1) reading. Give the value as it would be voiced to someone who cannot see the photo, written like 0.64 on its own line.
0.125
